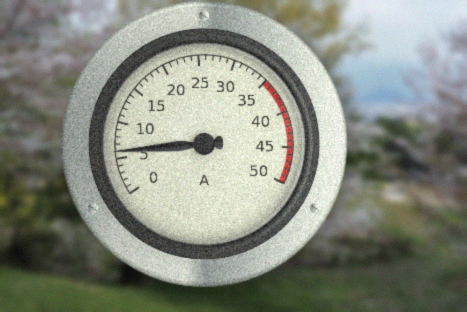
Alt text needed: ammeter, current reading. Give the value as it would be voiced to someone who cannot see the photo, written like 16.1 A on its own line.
6 A
